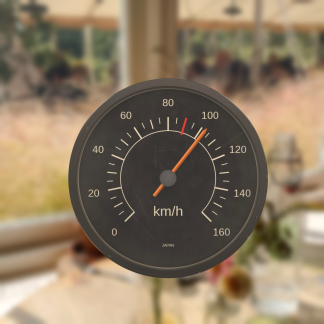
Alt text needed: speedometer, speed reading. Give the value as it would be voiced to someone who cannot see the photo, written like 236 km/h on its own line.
102.5 km/h
